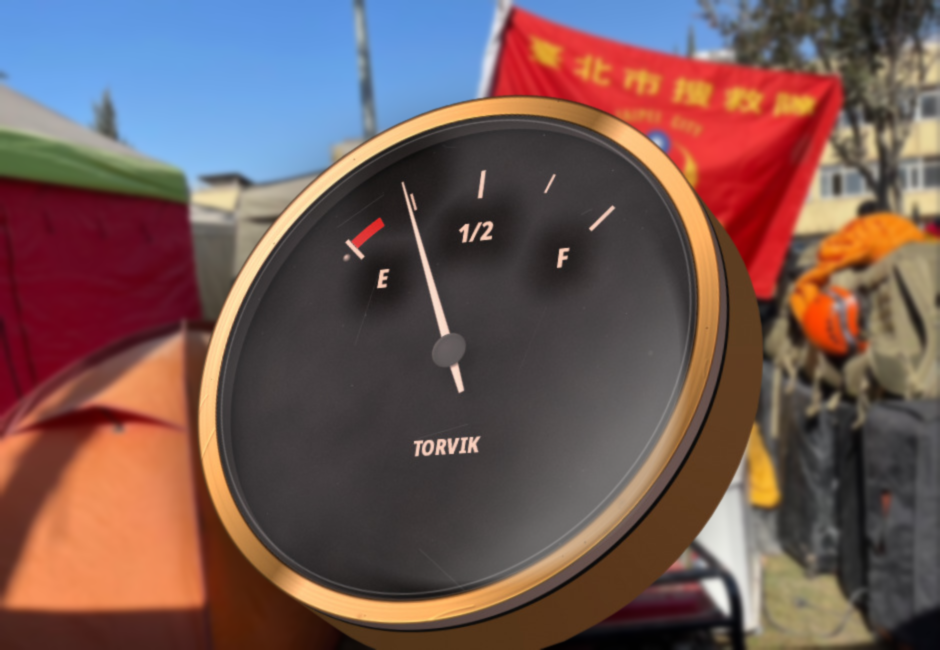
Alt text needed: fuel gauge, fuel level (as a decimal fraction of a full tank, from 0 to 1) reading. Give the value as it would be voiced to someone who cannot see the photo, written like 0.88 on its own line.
0.25
